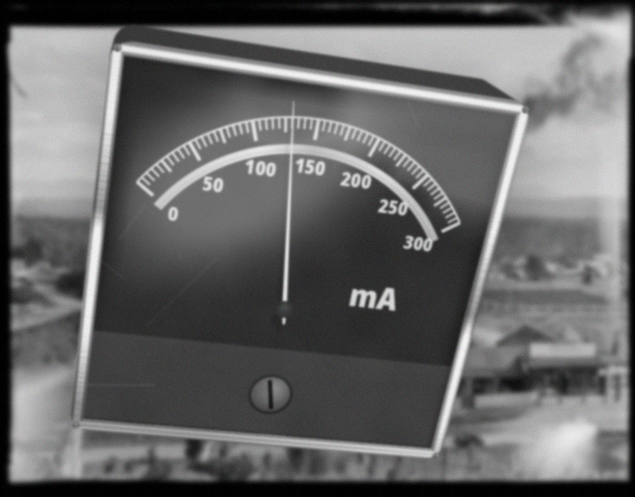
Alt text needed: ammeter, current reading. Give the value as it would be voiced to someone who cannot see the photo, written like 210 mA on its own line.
130 mA
